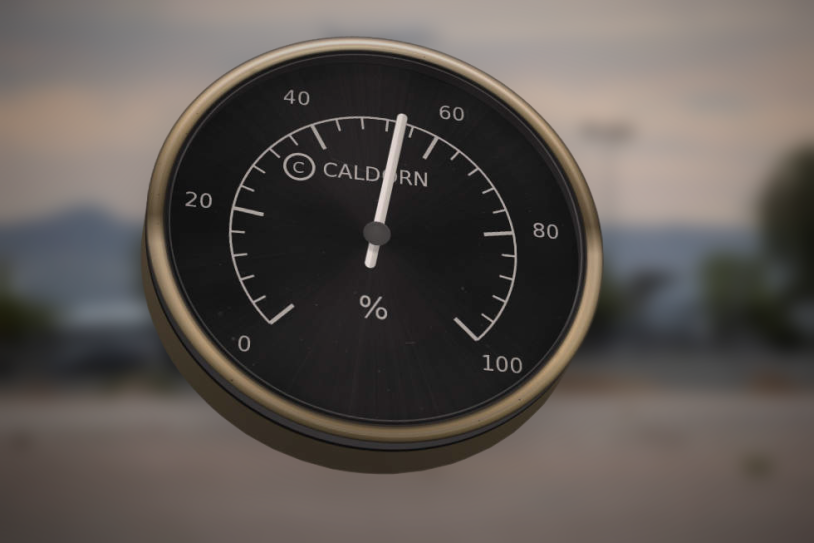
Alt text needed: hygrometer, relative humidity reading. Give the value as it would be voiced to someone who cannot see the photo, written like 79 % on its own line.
54 %
